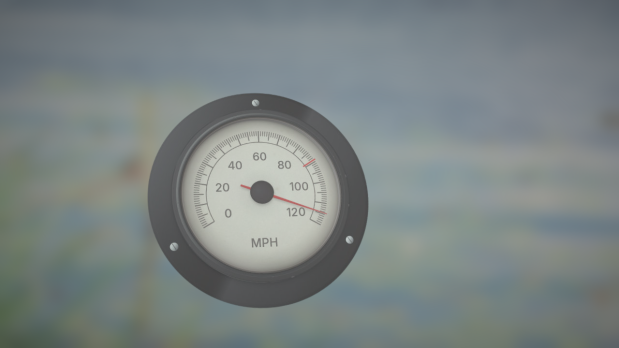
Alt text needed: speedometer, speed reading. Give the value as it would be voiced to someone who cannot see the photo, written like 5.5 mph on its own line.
115 mph
